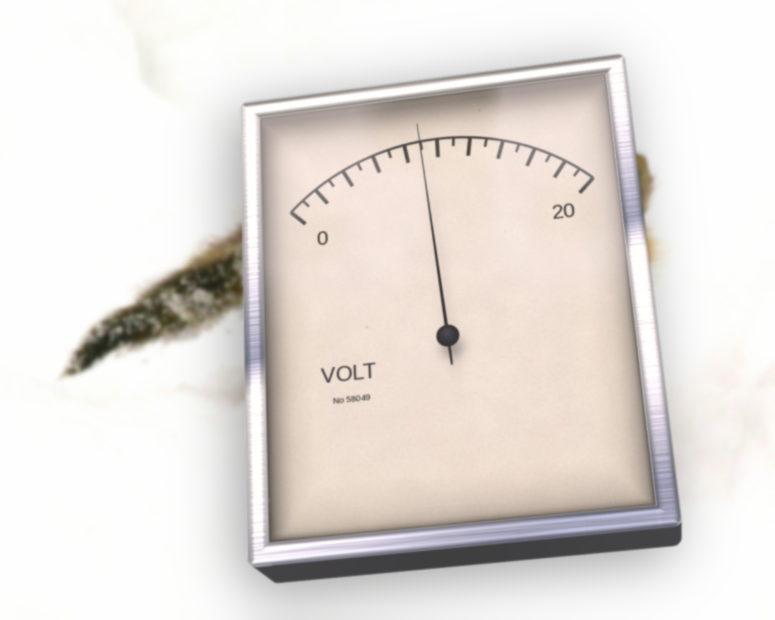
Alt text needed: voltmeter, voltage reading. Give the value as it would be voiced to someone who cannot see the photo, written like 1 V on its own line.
9 V
